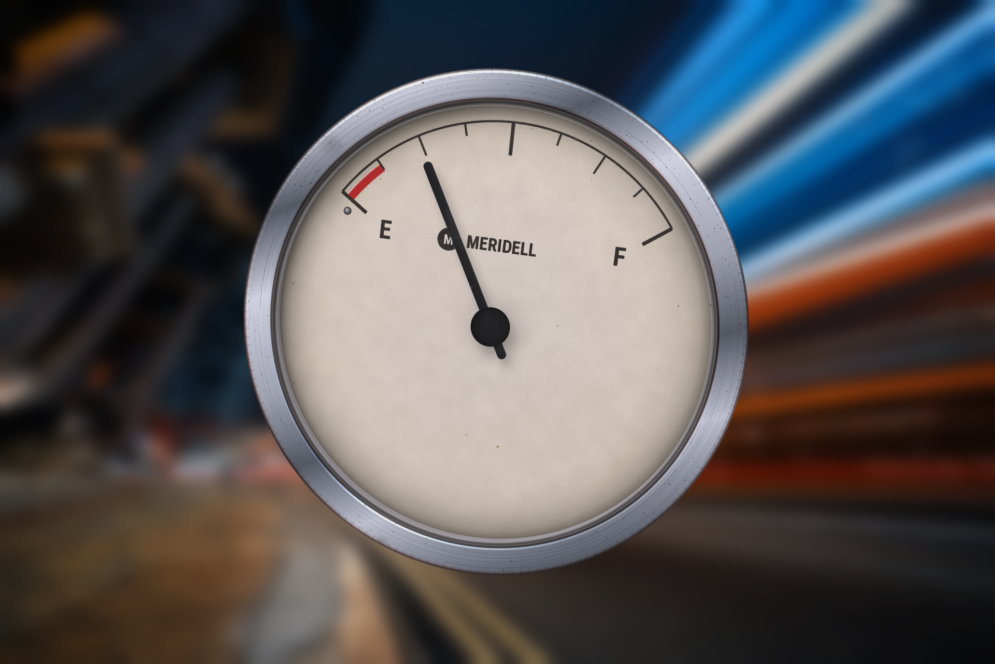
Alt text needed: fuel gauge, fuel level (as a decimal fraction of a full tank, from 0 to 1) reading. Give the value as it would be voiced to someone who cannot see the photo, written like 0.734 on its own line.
0.25
